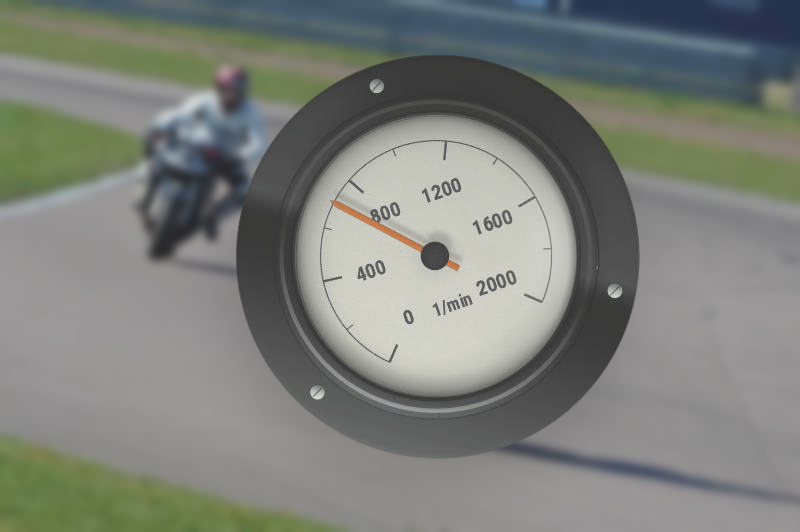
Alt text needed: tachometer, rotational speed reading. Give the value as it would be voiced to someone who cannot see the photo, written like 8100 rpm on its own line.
700 rpm
